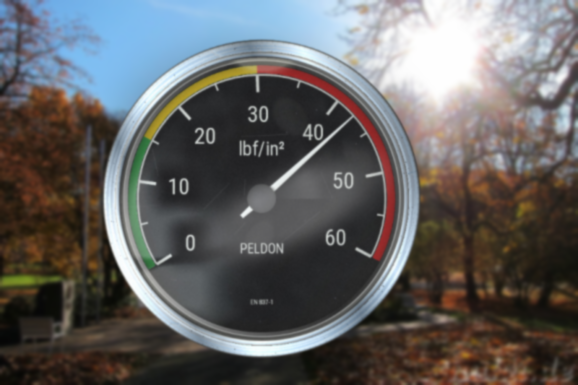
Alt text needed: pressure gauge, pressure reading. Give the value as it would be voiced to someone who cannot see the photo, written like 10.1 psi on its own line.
42.5 psi
